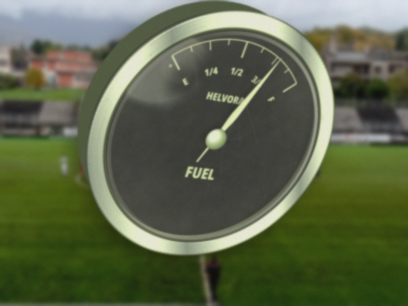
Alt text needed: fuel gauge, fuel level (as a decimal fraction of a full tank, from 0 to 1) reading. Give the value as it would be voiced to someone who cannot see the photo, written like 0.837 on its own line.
0.75
